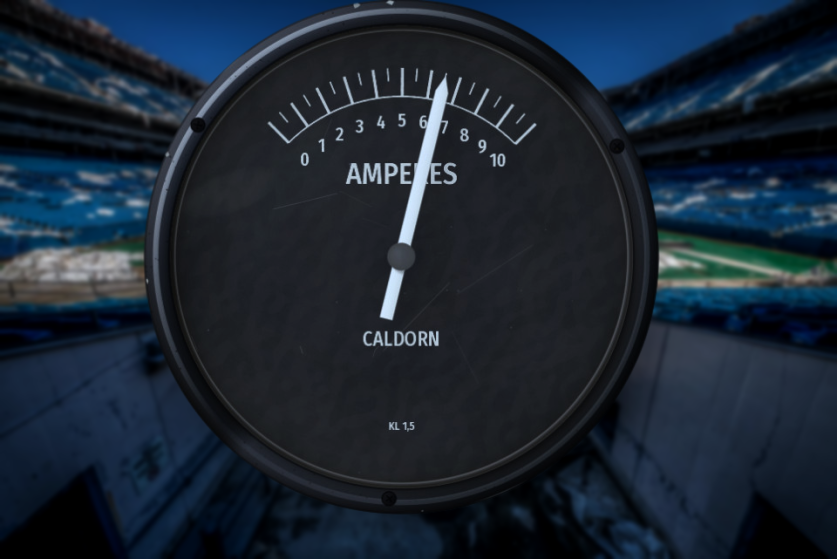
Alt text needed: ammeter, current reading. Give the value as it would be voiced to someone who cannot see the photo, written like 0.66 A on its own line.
6.5 A
